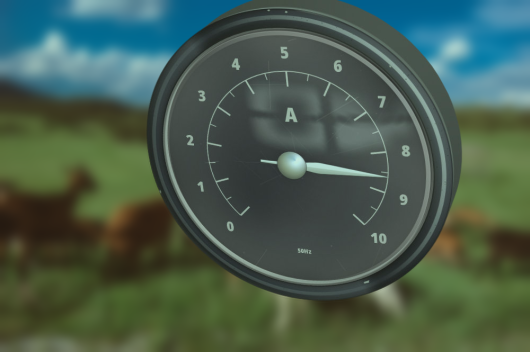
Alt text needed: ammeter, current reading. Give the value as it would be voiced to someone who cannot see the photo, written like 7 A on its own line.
8.5 A
